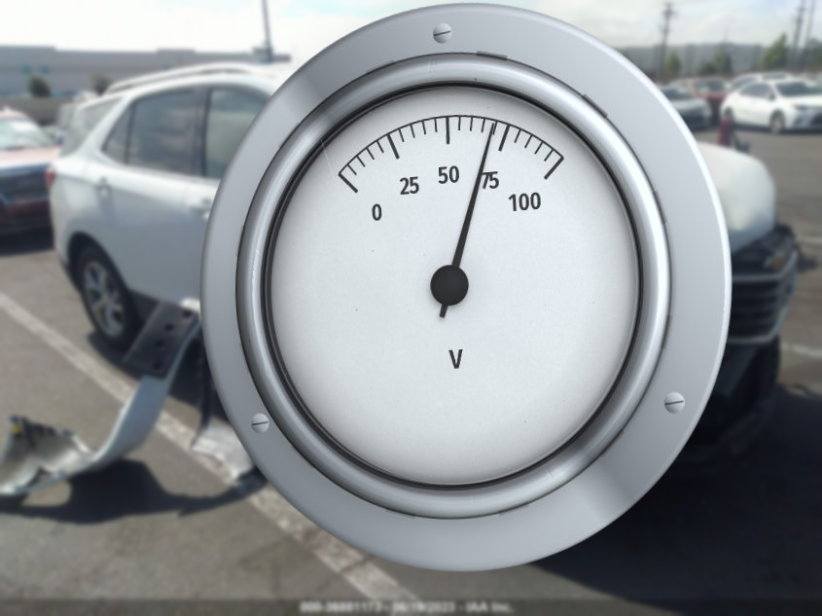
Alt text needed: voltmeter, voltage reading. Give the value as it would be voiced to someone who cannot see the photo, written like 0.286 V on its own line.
70 V
